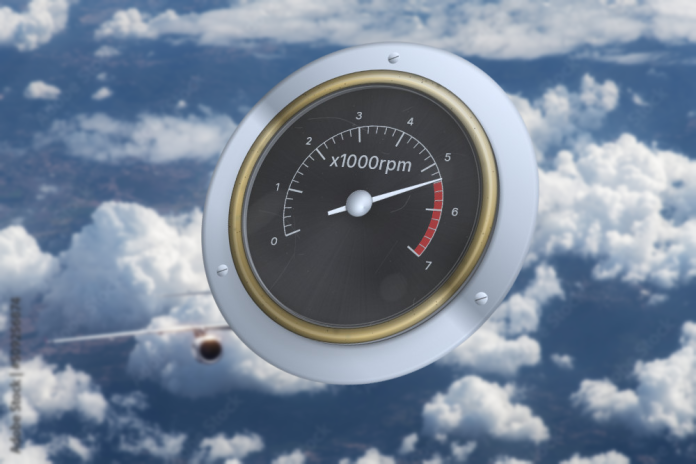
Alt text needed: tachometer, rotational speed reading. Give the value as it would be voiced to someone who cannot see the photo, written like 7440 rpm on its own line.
5400 rpm
